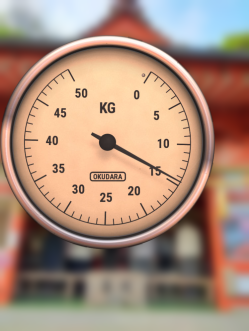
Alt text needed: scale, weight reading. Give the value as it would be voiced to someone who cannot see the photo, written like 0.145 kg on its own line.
14.5 kg
